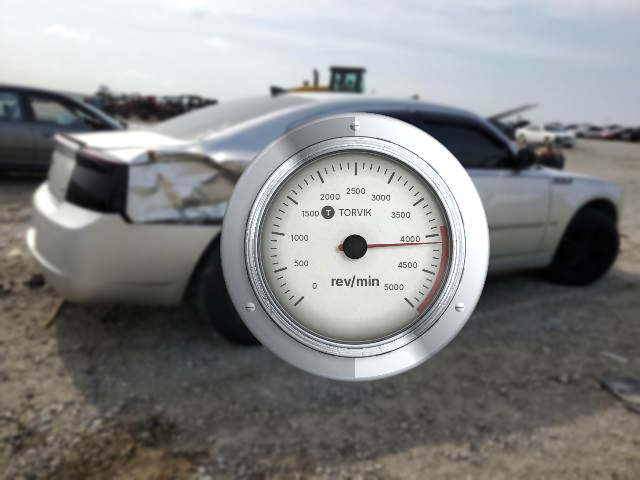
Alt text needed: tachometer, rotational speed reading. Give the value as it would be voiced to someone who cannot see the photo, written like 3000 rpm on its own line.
4100 rpm
